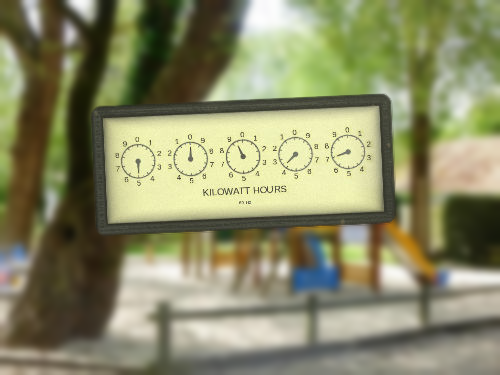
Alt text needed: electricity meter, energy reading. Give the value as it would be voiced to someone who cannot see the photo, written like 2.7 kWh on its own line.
49937 kWh
